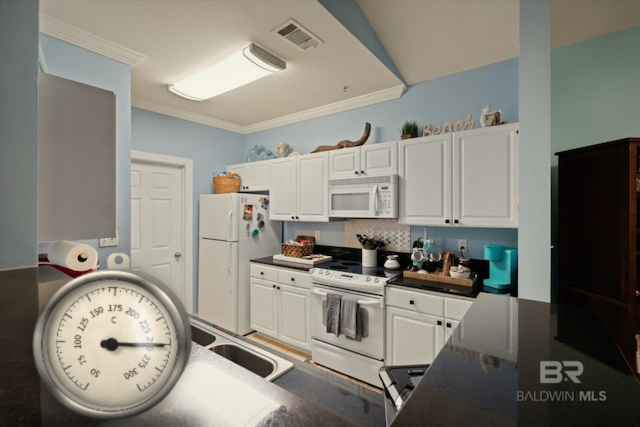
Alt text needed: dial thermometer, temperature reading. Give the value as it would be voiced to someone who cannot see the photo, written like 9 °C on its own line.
250 °C
